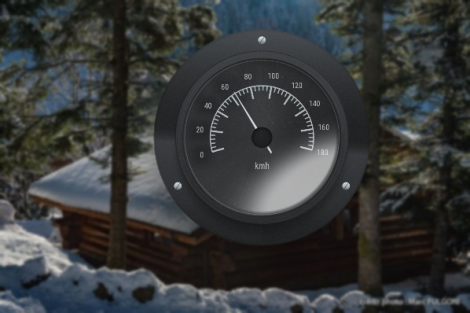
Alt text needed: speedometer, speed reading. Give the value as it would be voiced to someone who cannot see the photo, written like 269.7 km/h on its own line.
64 km/h
